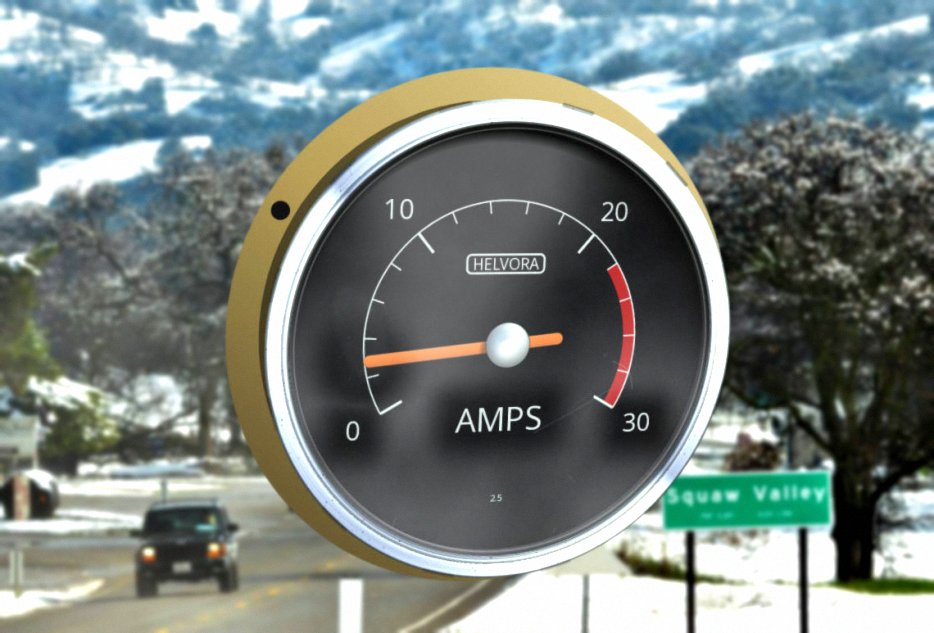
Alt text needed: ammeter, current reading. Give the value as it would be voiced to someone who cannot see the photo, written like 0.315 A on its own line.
3 A
